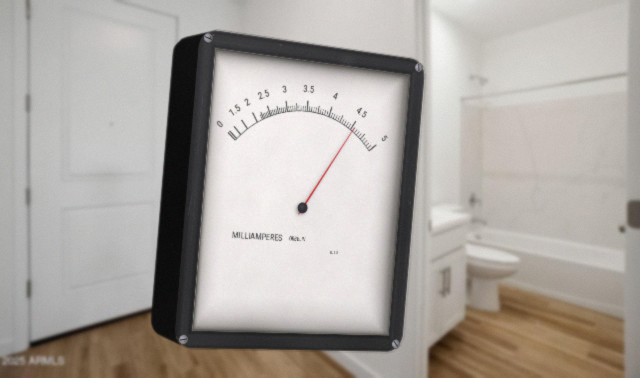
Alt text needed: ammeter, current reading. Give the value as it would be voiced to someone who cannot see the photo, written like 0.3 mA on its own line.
4.5 mA
